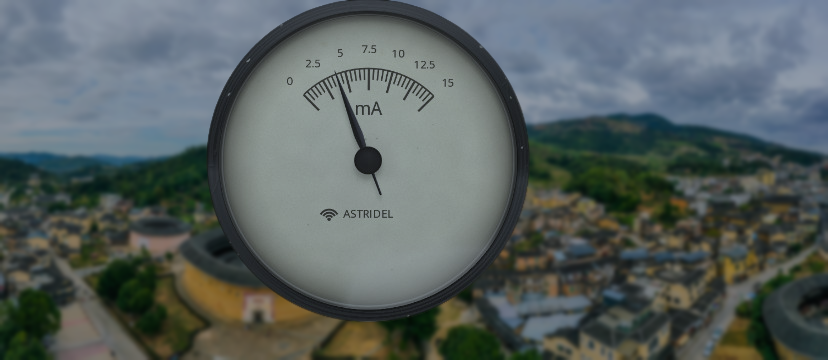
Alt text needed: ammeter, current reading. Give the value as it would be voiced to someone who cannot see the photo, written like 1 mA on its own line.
4 mA
